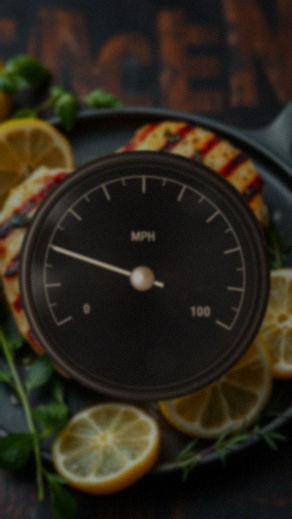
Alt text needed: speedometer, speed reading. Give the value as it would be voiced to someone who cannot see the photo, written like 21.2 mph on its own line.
20 mph
